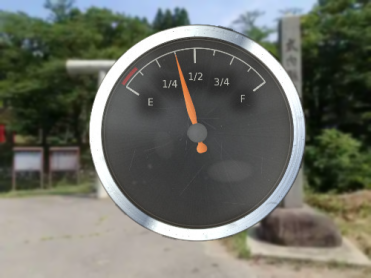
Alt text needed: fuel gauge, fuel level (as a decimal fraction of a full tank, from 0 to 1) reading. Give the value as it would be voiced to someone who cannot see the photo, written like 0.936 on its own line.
0.375
